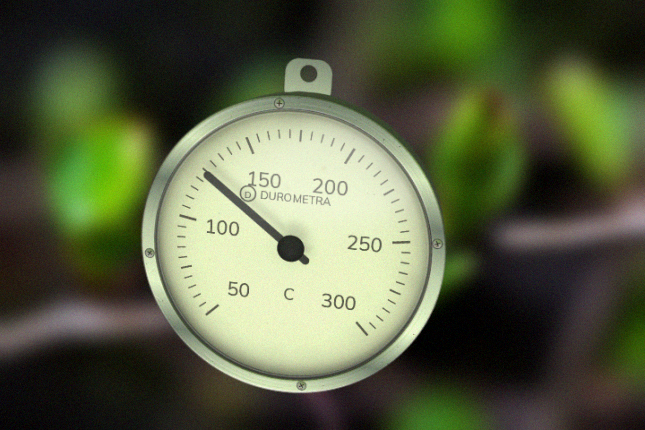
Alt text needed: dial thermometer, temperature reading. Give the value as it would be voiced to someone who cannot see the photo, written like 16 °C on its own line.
125 °C
